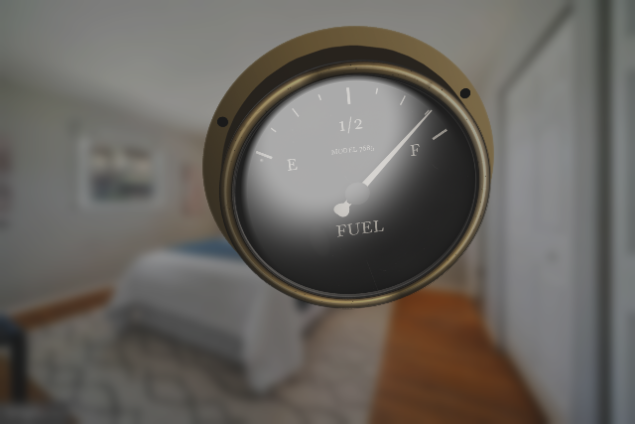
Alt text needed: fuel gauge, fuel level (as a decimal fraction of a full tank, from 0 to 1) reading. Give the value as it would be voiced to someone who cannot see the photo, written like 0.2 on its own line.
0.875
